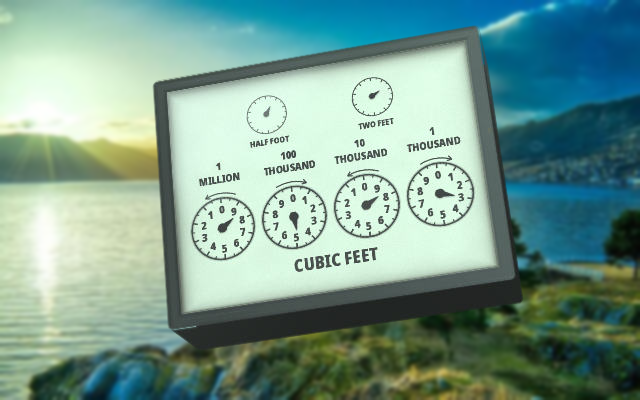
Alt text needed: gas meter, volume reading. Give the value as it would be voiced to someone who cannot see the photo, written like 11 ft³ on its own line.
848300 ft³
